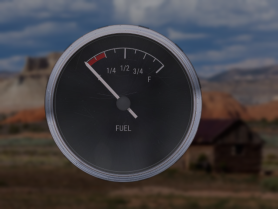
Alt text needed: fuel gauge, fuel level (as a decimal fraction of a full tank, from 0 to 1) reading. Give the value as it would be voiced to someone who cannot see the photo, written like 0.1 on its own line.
0
